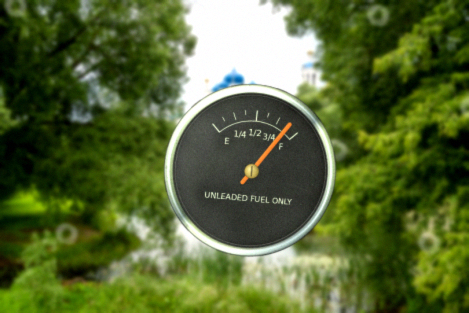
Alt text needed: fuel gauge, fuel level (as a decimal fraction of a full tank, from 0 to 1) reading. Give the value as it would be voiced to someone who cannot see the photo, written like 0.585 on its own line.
0.875
